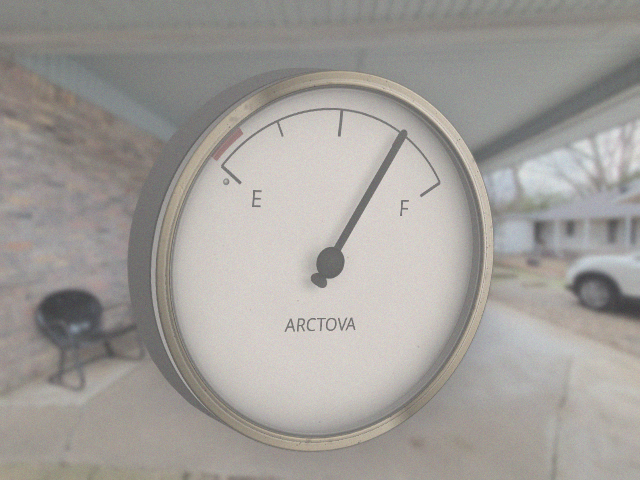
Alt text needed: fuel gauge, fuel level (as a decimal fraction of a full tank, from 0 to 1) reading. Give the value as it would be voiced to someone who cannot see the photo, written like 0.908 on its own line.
0.75
